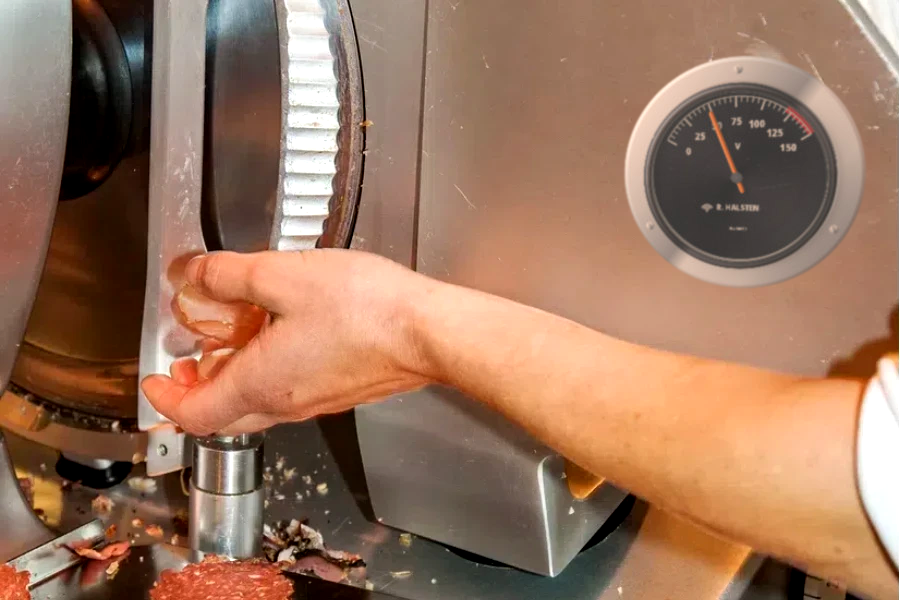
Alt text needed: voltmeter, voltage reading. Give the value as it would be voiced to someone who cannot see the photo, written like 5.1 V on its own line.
50 V
